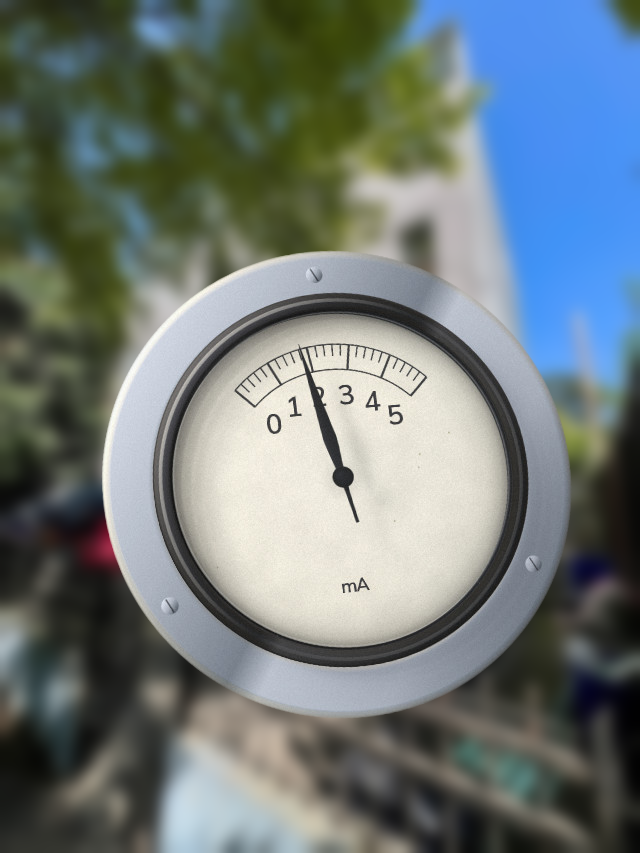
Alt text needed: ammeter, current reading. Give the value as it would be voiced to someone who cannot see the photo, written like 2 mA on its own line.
1.8 mA
